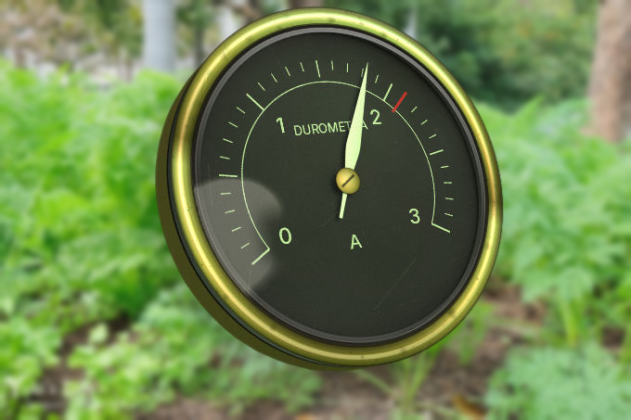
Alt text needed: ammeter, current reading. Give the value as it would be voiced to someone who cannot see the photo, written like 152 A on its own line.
1.8 A
